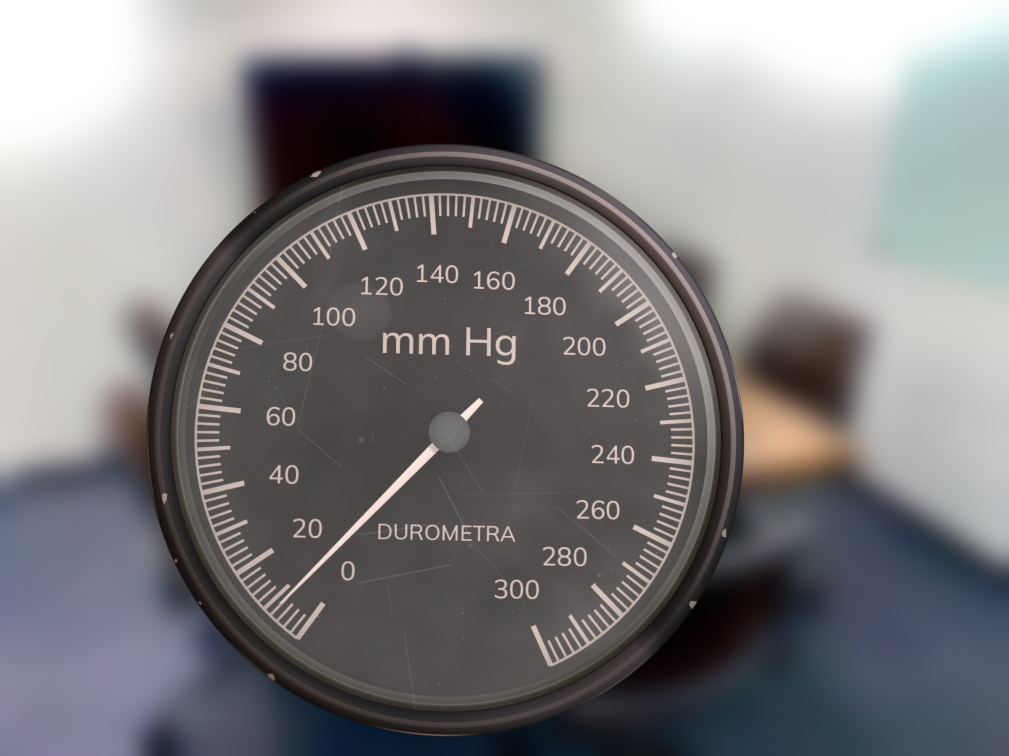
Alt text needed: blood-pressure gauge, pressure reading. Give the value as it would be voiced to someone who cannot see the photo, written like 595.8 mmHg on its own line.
8 mmHg
